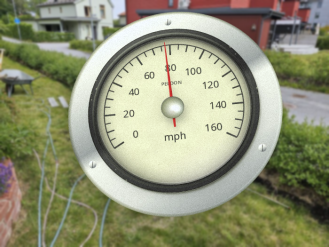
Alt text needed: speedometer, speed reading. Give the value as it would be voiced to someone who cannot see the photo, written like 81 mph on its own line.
77.5 mph
